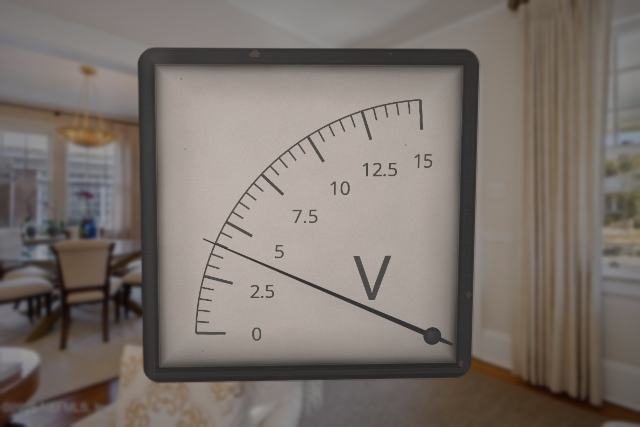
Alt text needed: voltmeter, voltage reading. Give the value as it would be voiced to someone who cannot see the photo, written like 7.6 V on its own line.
4 V
